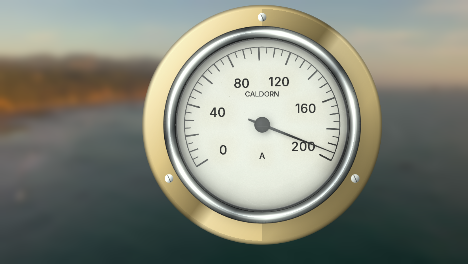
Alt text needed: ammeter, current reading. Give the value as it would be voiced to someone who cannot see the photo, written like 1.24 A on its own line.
195 A
